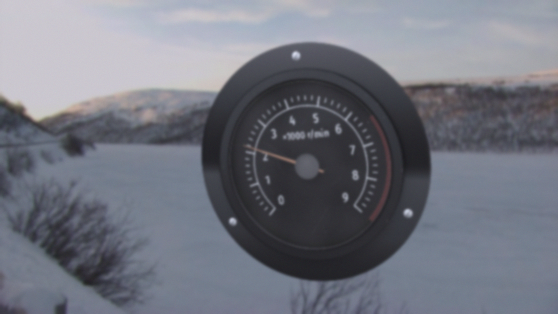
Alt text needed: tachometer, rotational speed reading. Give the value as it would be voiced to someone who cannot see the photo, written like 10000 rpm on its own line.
2200 rpm
